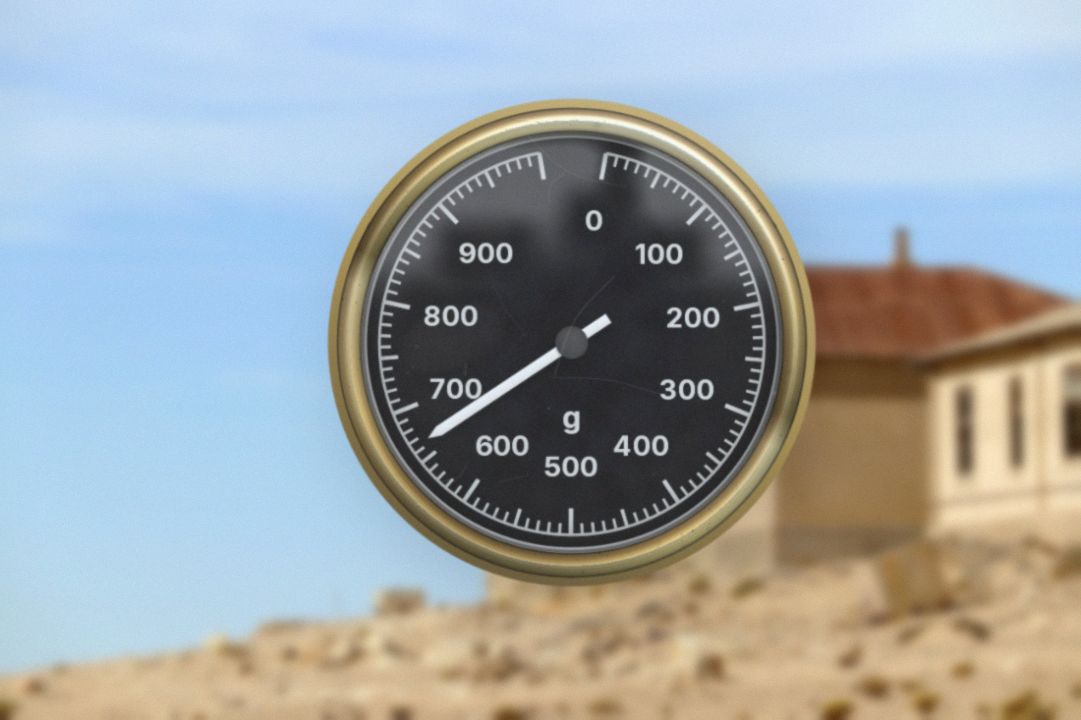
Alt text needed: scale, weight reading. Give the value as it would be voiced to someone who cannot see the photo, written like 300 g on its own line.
665 g
